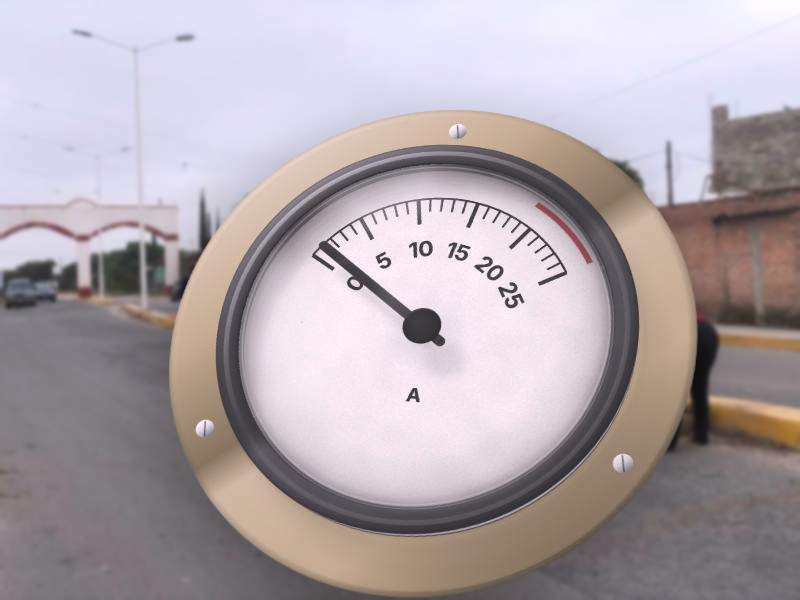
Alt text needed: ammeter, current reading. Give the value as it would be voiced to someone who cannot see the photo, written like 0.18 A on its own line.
1 A
